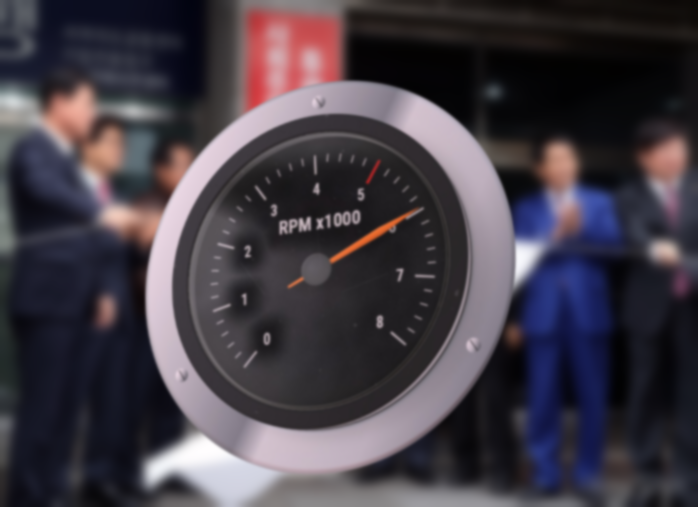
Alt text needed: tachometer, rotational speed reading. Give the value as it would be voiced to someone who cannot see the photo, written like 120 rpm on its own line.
6000 rpm
